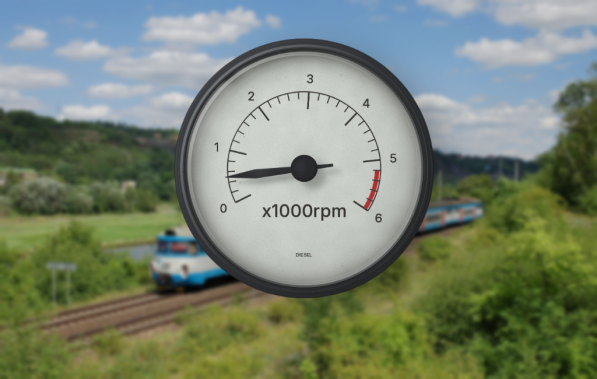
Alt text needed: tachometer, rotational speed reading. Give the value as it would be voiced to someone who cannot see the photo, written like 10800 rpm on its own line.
500 rpm
